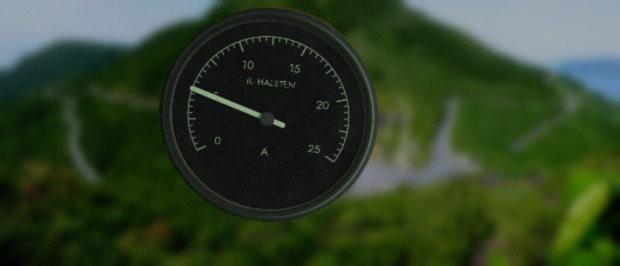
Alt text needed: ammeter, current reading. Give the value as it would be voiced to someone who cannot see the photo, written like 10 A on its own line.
5 A
